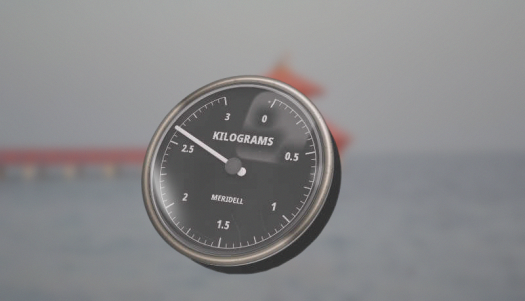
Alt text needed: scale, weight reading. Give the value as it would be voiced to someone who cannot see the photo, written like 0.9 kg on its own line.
2.6 kg
